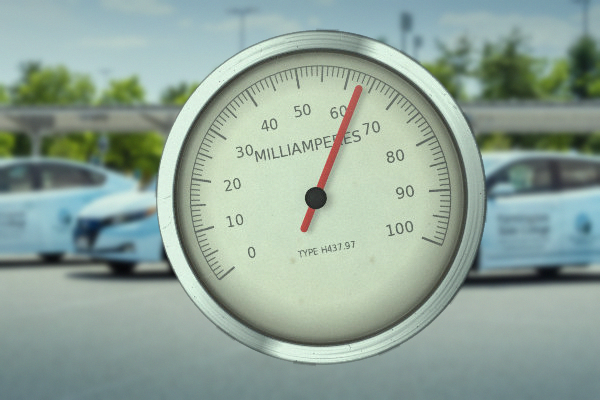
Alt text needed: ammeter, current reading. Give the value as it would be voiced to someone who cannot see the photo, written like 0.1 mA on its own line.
63 mA
